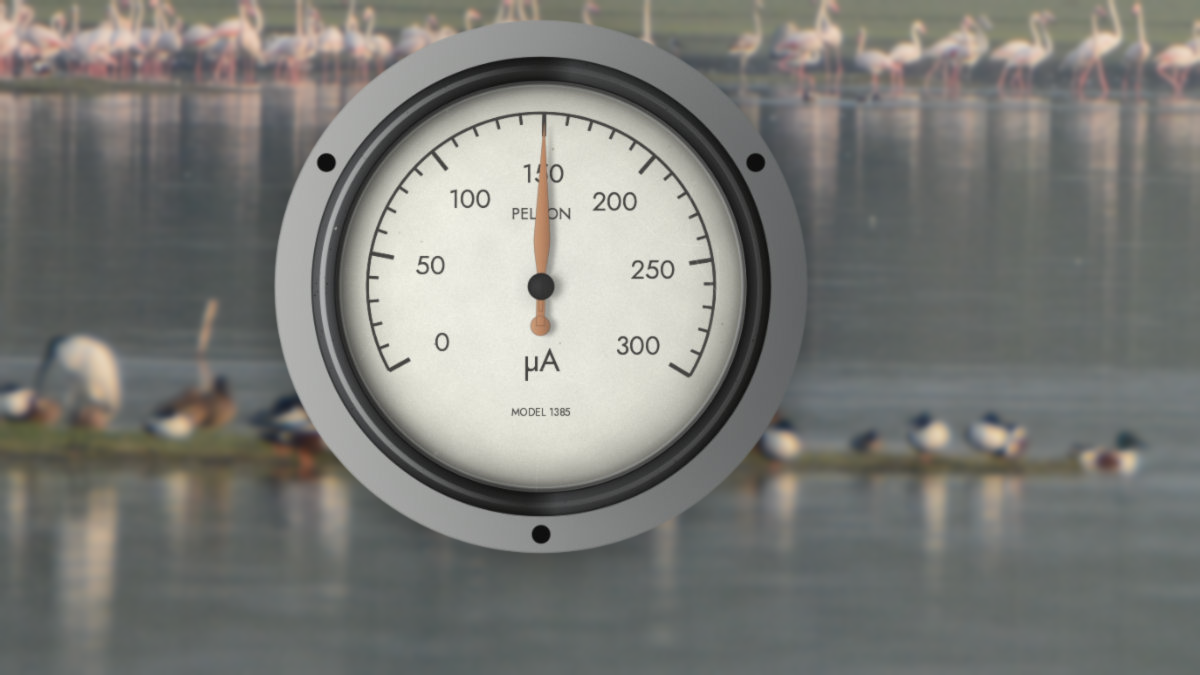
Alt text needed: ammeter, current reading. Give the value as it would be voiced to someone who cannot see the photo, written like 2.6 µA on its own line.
150 µA
